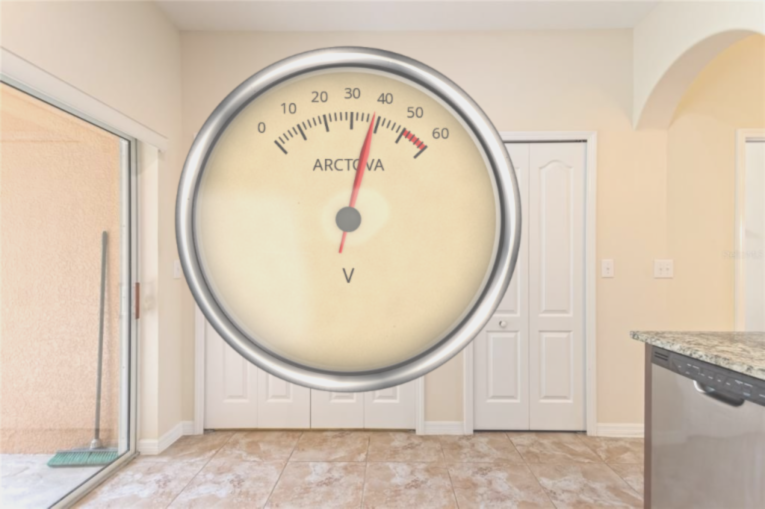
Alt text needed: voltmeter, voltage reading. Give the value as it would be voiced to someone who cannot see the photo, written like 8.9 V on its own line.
38 V
